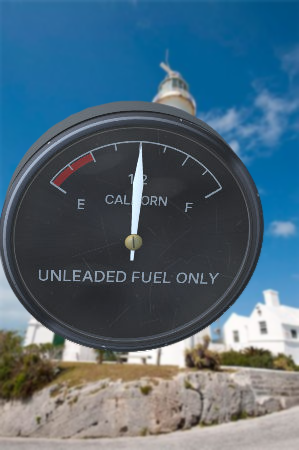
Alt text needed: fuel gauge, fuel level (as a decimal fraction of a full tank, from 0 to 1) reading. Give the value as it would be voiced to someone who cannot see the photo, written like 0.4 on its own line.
0.5
